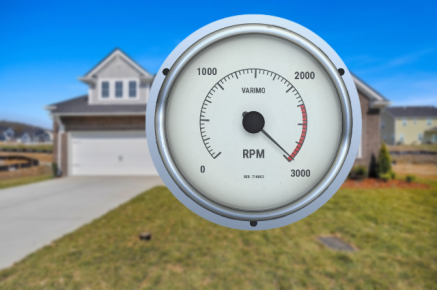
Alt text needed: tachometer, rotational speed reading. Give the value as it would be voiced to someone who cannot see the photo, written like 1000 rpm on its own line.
2950 rpm
